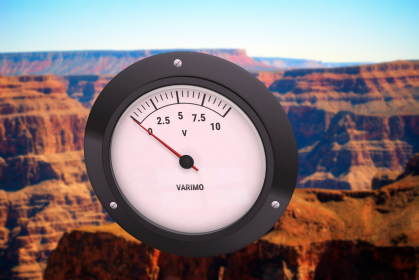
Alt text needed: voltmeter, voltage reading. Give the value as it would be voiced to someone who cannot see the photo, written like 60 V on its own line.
0 V
